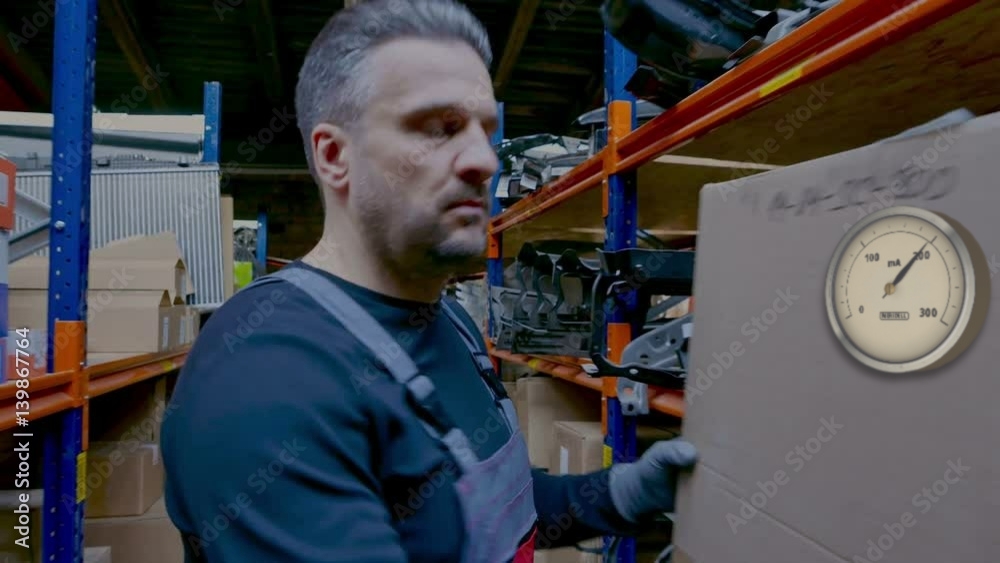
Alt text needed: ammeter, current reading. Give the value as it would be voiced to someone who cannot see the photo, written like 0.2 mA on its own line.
200 mA
